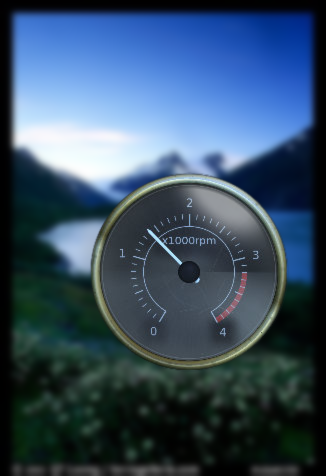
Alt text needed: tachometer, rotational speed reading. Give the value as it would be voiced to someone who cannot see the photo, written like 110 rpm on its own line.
1400 rpm
